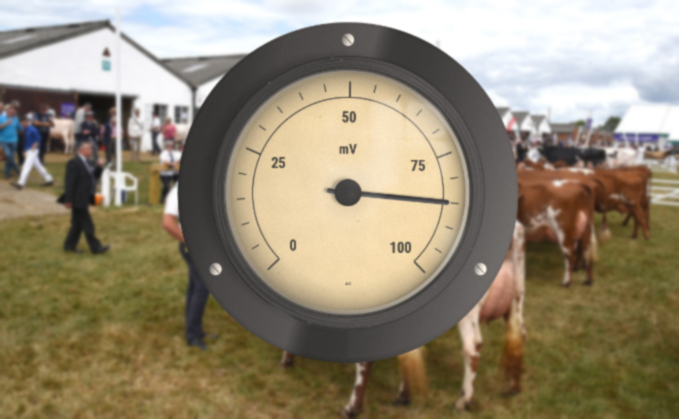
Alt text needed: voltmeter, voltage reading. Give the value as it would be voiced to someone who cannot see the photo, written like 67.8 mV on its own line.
85 mV
